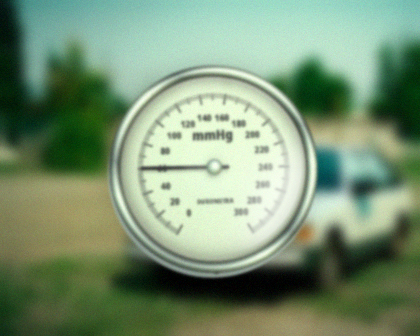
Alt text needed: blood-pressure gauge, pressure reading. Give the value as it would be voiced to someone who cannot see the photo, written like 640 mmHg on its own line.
60 mmHg
